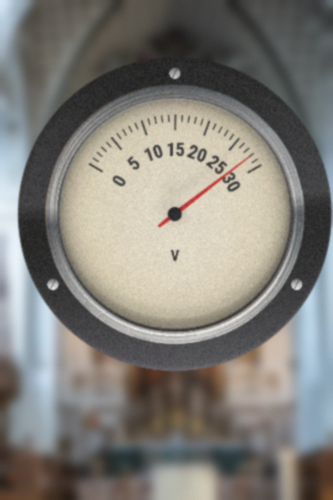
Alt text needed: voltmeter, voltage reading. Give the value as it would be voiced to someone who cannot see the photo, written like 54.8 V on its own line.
28 V
